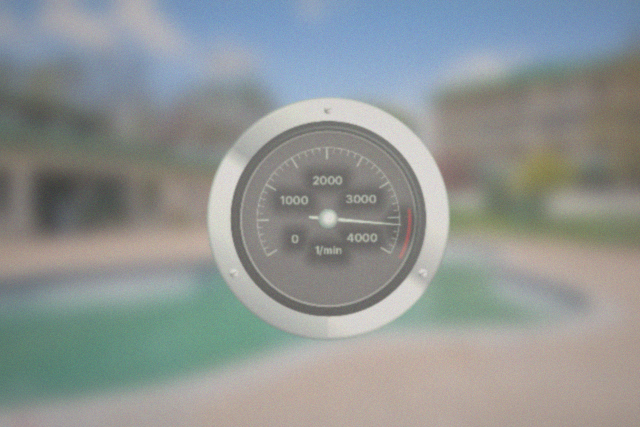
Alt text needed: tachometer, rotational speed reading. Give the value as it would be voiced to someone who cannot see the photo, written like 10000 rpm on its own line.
3600 rpm
